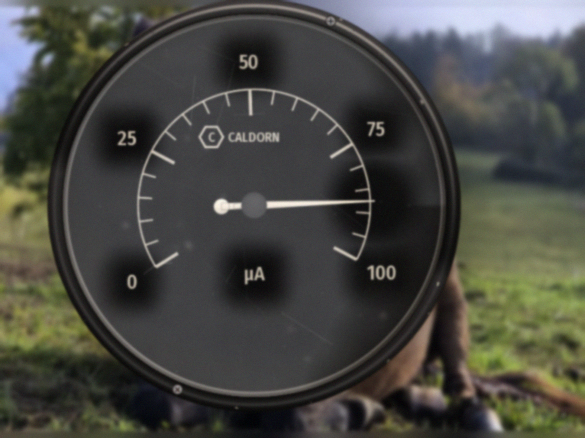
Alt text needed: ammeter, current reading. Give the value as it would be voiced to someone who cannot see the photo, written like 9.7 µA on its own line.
87.5 µA
